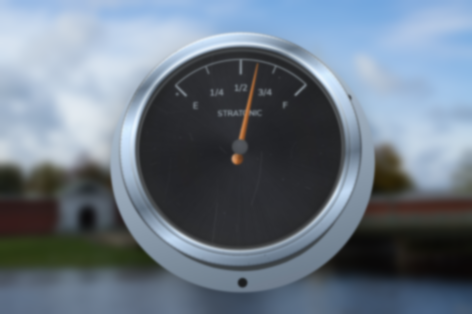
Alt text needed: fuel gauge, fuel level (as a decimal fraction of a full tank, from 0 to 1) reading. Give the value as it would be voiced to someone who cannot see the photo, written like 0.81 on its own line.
0.625
